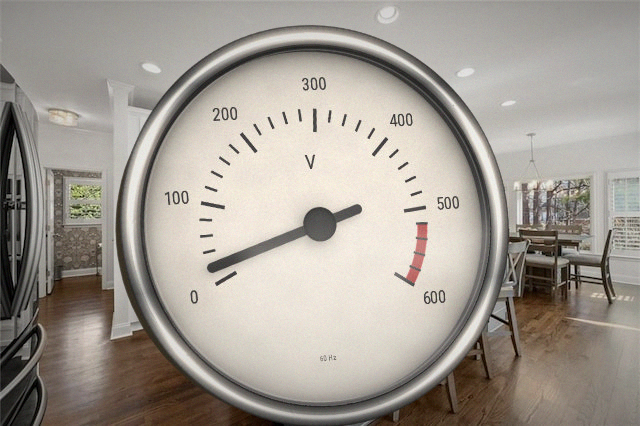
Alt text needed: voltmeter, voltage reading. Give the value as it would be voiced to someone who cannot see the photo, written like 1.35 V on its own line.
20 V
